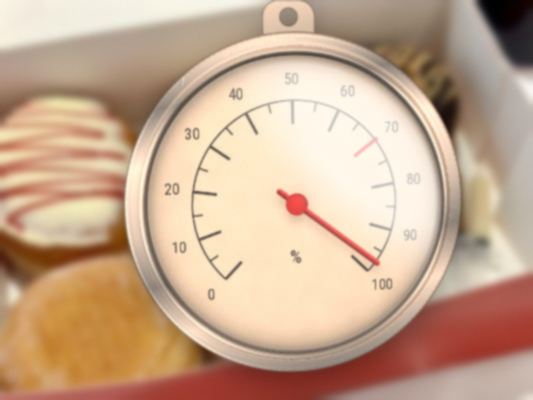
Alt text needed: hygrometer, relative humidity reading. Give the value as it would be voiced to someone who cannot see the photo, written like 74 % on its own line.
97.5 %
